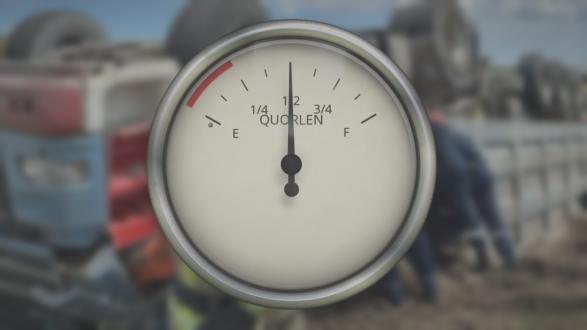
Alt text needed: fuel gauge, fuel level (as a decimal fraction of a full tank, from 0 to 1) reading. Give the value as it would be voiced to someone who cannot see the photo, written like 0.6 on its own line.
0.5
